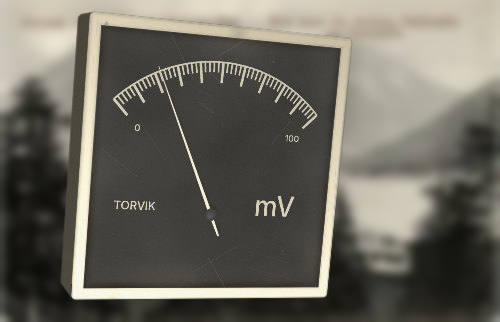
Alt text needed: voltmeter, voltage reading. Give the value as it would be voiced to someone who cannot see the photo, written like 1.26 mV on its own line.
22 mV
